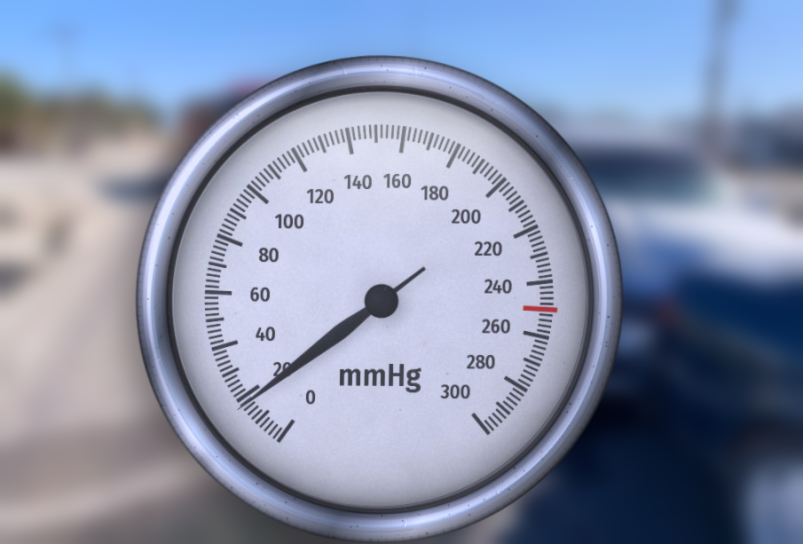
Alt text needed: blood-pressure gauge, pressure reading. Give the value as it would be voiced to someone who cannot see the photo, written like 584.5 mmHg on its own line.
18 mmHg
